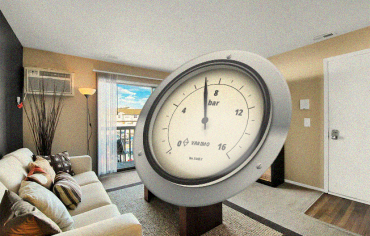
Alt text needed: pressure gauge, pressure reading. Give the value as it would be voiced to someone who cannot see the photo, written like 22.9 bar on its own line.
7 bar
